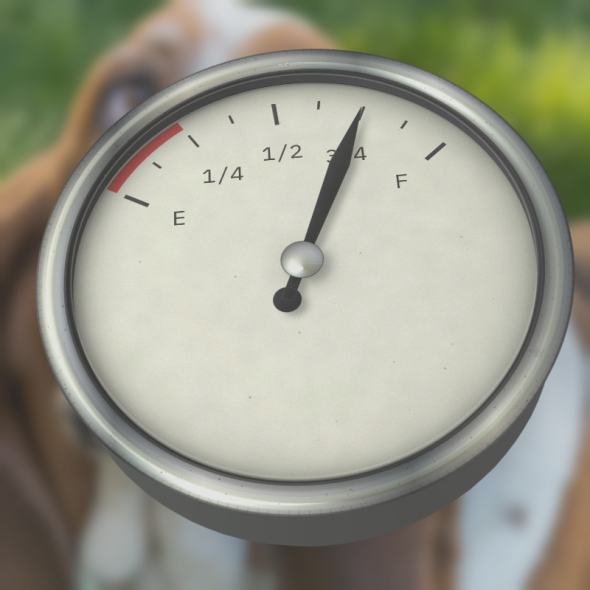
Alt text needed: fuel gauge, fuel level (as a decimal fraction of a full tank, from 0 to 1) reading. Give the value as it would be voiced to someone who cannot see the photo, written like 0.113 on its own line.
0.75
